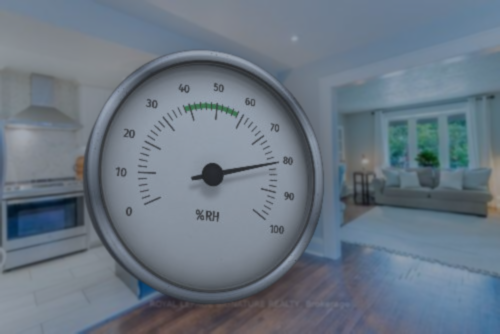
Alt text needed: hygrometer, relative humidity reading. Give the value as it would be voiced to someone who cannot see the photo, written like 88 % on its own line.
80 %
